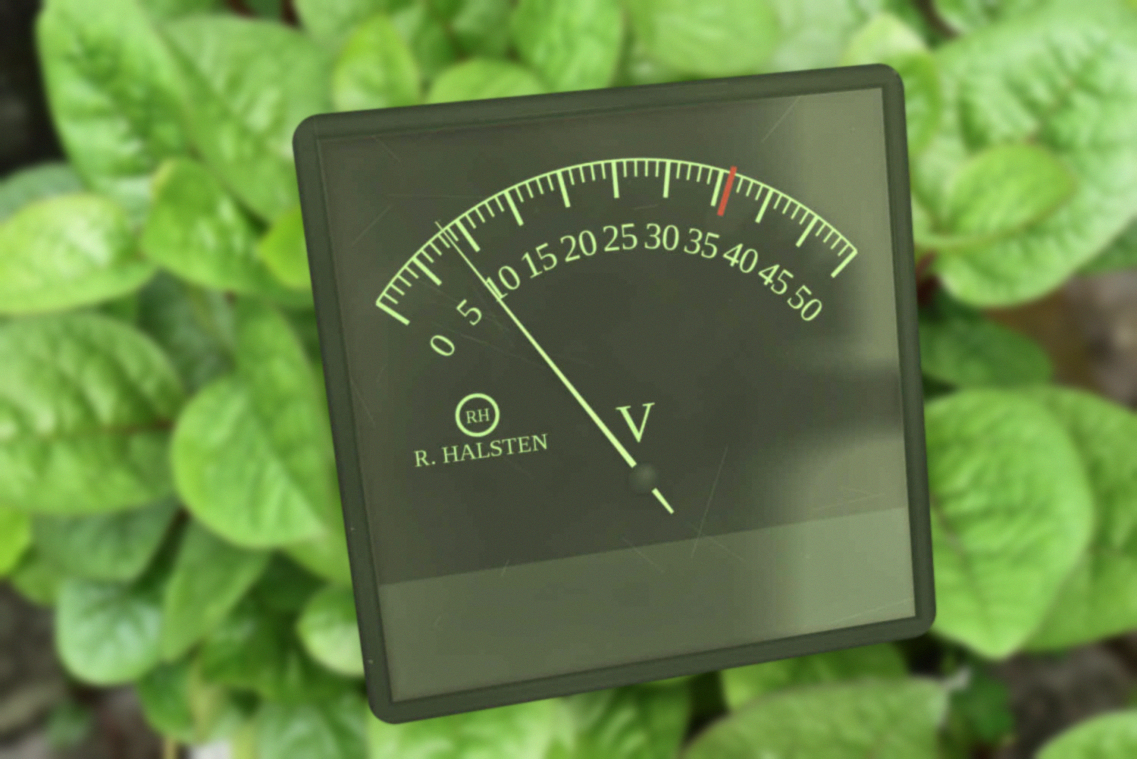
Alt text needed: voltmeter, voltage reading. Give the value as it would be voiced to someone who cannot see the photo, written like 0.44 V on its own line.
8.5 V
